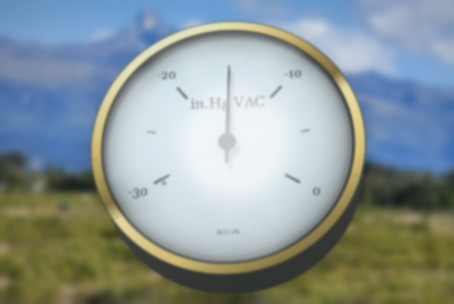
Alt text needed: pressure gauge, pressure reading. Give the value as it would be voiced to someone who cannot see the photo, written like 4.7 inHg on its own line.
-15 inHg
